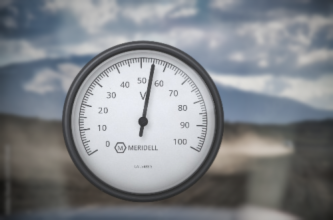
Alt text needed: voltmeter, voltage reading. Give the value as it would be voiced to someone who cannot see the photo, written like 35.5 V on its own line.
55 V
